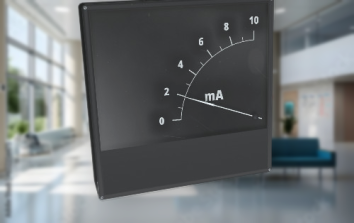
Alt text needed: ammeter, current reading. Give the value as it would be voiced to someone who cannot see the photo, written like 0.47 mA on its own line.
2 mA
